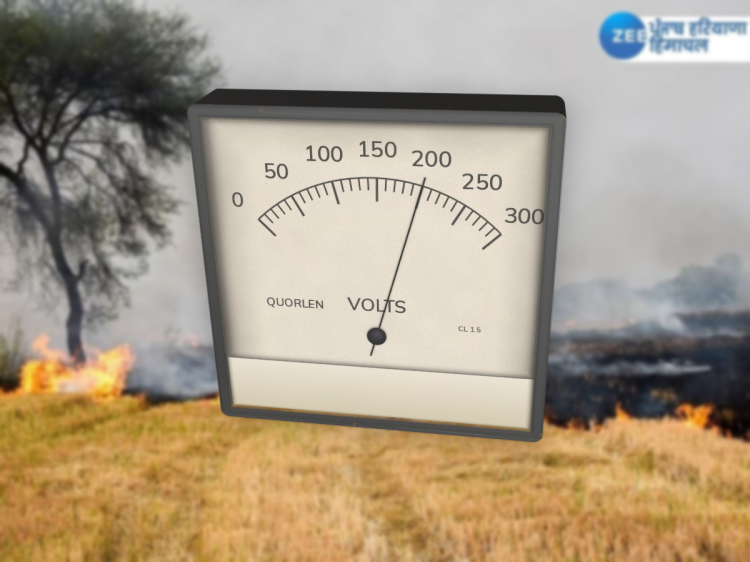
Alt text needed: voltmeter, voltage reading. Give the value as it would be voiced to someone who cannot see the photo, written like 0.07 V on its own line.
200 V
